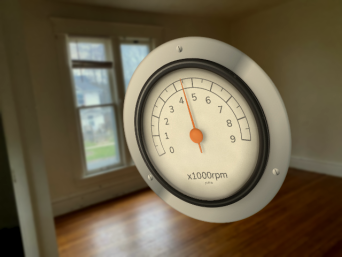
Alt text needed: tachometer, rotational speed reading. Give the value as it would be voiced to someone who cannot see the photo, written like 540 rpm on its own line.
4500 rpm
